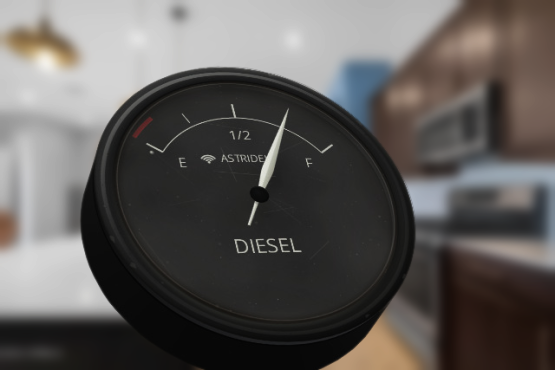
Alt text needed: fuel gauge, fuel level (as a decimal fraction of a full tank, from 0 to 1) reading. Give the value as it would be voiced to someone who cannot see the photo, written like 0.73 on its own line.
0.75
